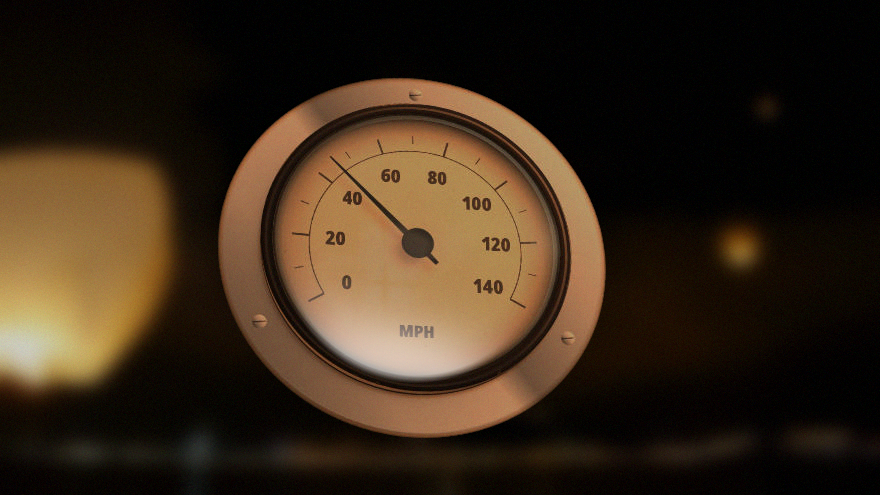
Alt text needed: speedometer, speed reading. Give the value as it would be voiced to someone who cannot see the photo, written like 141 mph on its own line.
45 mph
